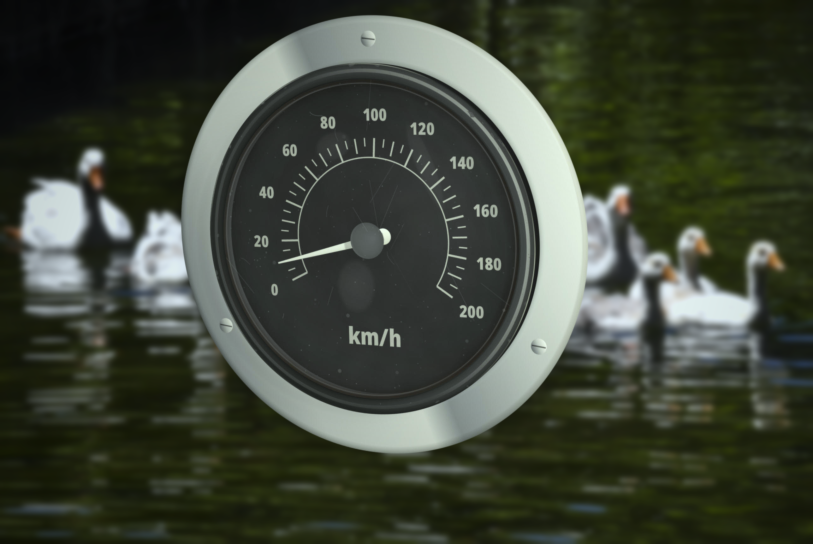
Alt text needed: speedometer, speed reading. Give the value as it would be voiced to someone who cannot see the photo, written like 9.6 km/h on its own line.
10 km/h
